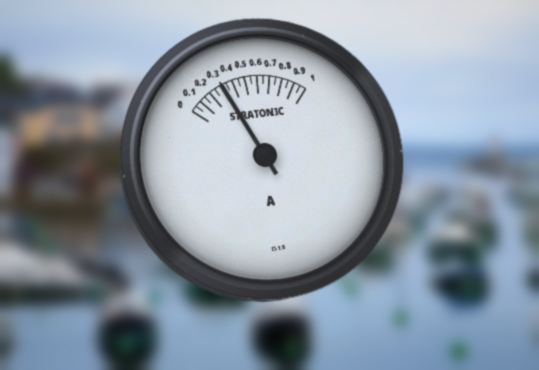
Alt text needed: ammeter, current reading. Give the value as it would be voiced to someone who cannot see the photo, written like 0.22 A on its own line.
0.3 A
